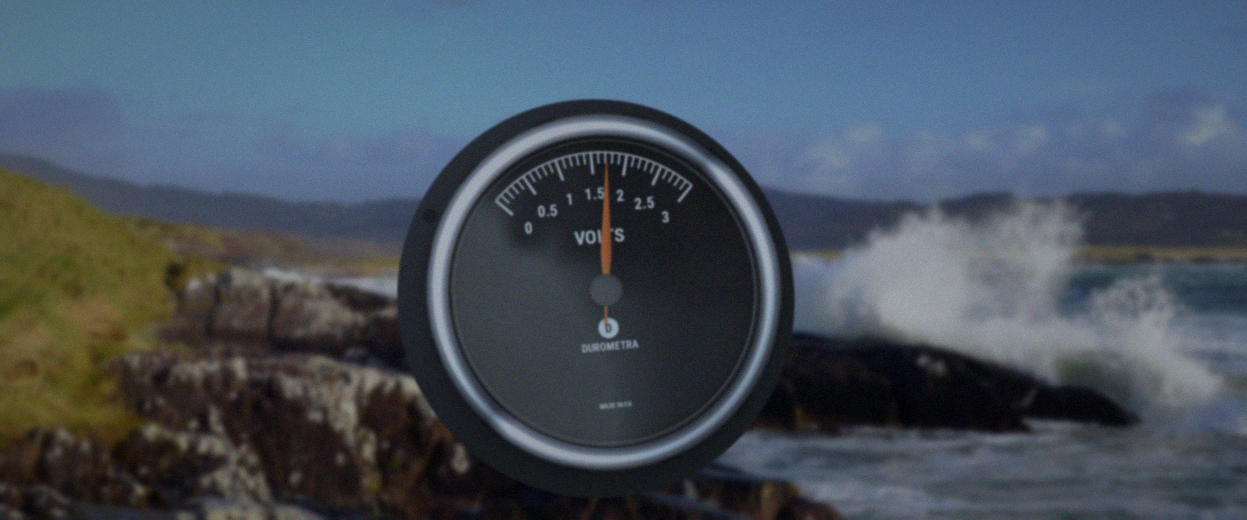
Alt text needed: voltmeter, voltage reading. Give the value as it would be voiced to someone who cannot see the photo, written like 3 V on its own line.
1.7 V
